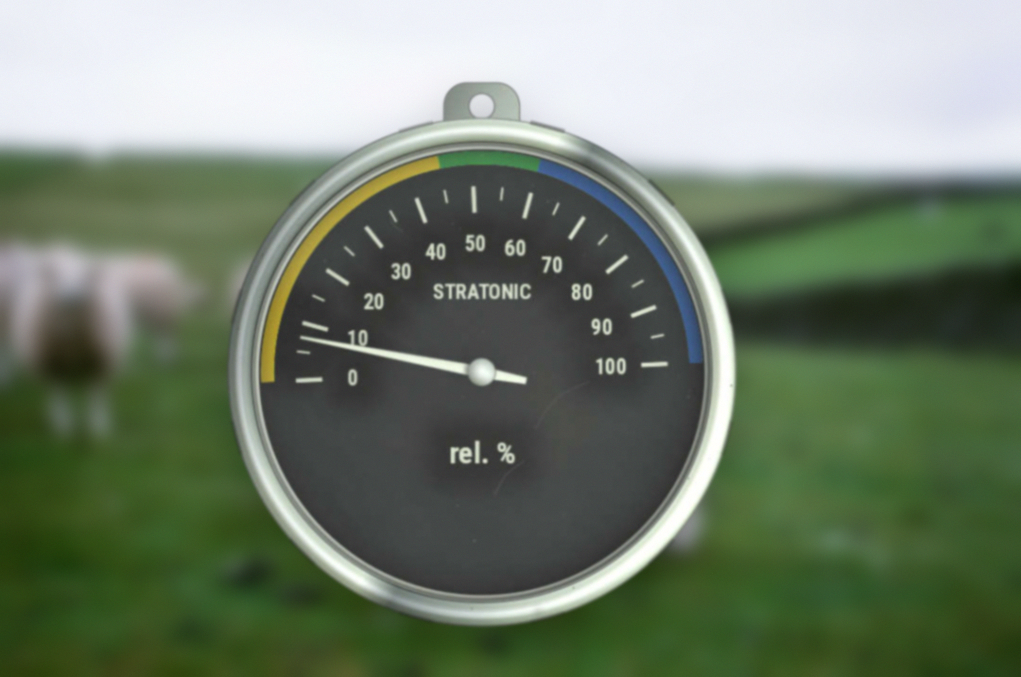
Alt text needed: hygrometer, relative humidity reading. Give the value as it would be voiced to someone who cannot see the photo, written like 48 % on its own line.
7.5 %
